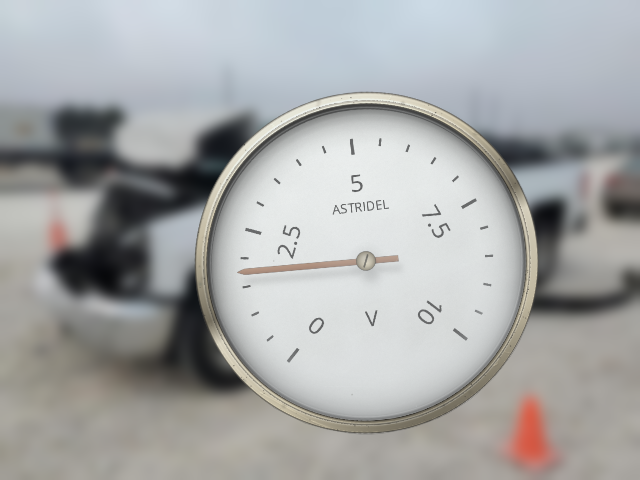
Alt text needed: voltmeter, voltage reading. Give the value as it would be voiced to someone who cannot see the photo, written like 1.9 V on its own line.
1.75 V
